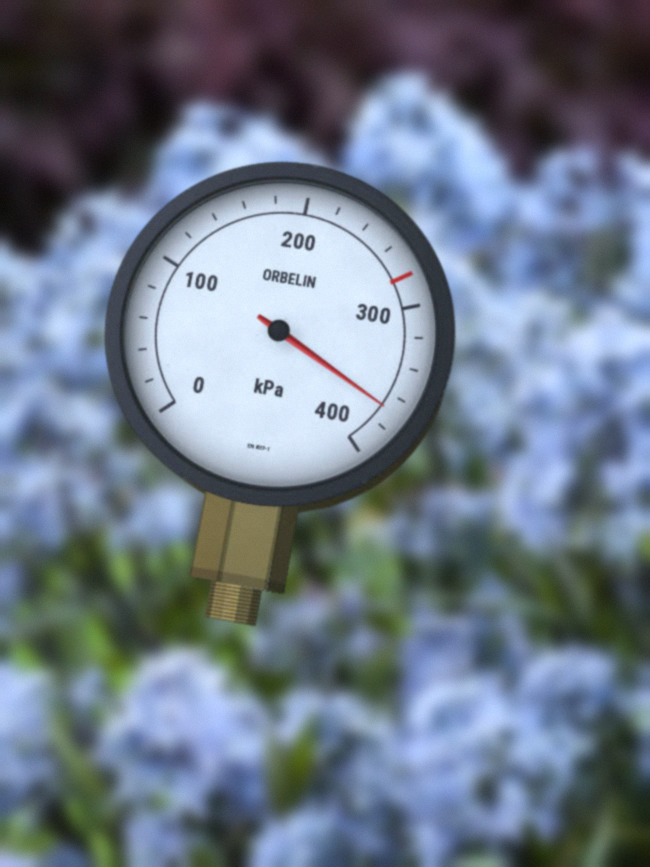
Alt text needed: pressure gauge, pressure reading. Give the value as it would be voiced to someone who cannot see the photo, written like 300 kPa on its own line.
370 kPa
